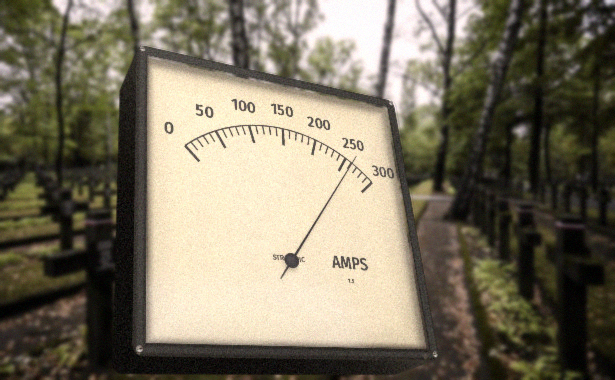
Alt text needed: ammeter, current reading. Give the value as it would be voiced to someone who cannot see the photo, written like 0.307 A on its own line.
260 A
